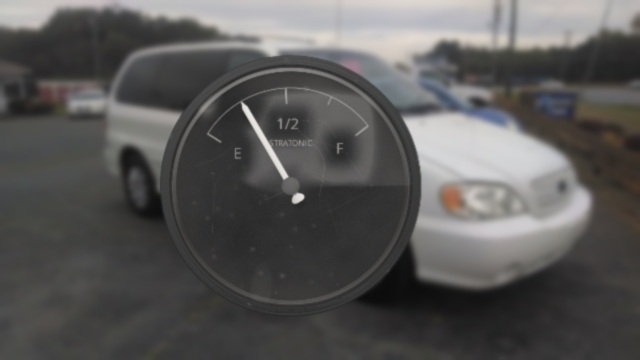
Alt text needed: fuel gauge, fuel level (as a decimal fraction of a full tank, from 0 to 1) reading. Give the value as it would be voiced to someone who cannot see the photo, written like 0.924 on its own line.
0.25
